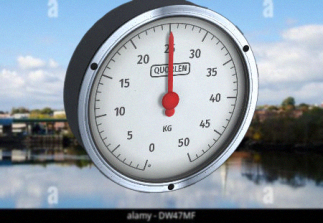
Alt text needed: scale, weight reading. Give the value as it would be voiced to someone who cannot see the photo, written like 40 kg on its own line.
25 kg
